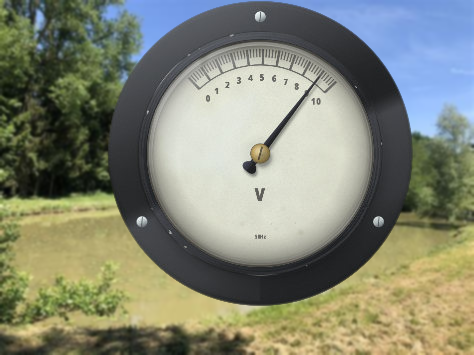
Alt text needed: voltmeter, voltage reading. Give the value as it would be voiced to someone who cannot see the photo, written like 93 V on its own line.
9 V
